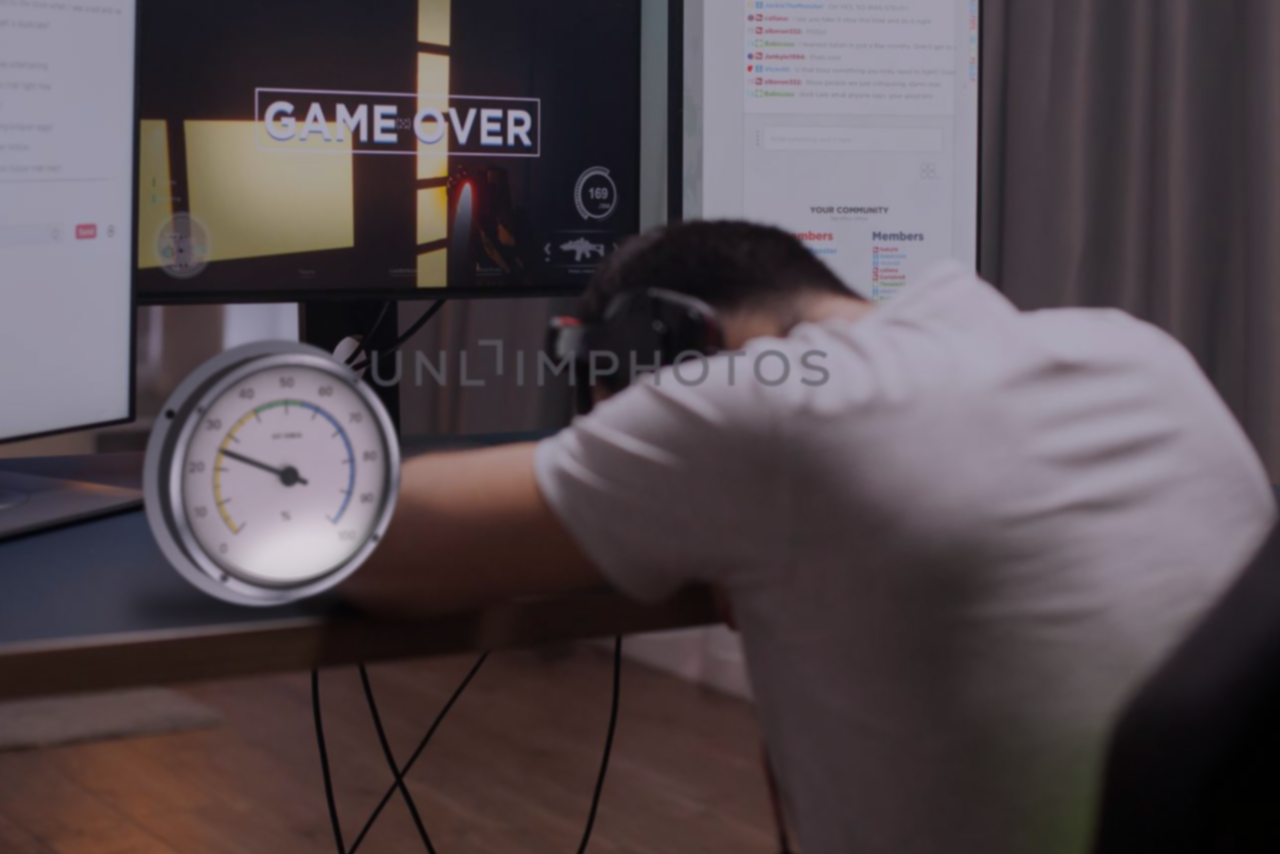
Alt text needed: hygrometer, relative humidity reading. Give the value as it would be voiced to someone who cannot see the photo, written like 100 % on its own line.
25 %
